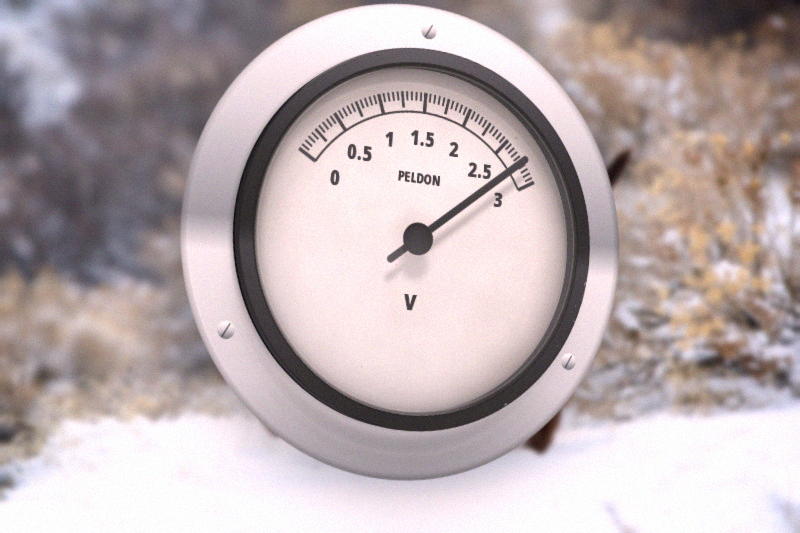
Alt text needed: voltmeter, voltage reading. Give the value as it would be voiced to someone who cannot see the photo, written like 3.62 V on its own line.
2.75 V
